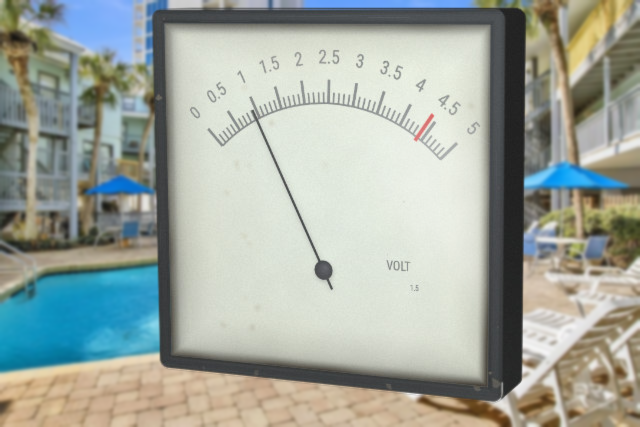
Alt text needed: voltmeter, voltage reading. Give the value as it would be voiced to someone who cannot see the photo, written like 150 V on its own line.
1 V
